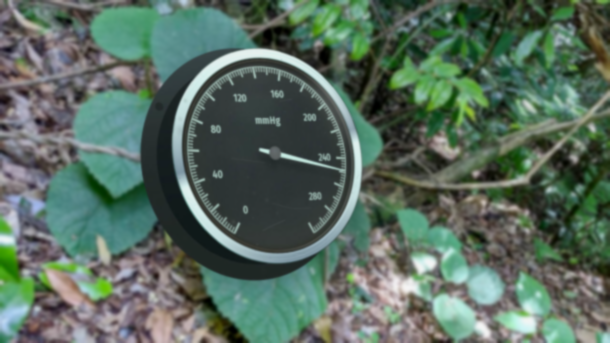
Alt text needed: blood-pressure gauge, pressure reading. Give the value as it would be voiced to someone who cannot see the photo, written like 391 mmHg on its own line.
250 mmHg
